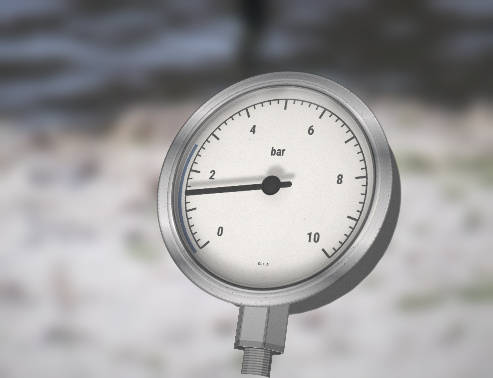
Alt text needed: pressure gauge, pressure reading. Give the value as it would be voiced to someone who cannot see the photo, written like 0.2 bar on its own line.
1.4 bar
